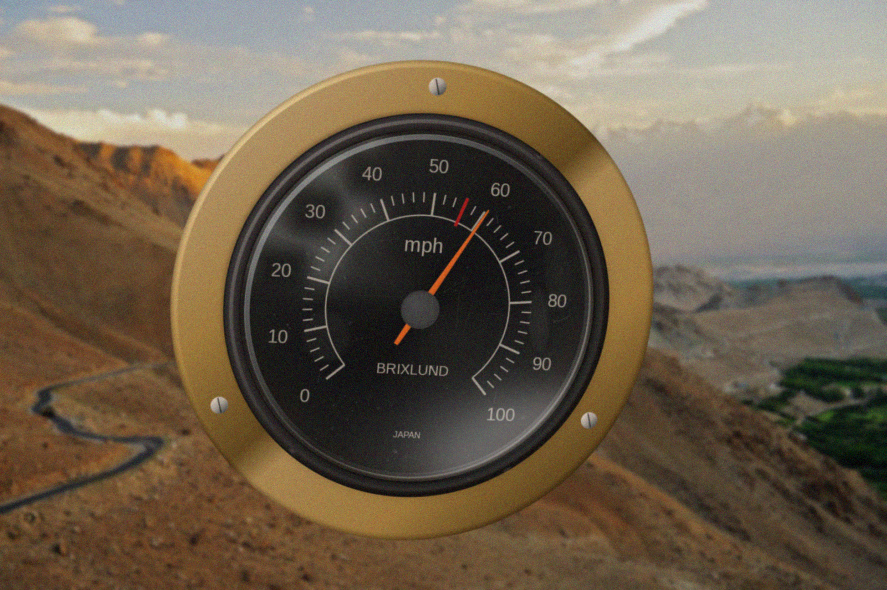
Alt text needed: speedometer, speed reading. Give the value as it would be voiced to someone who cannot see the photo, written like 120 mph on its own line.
60 mph
